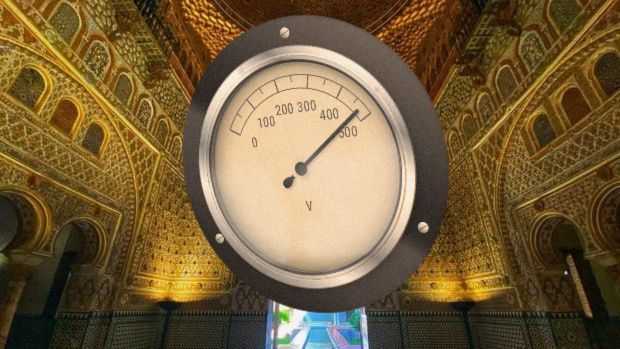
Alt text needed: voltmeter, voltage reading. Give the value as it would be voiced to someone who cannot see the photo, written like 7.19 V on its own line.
475 V
